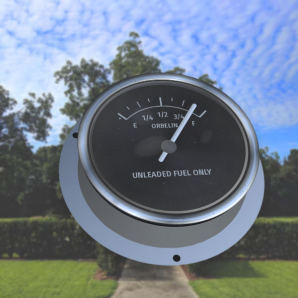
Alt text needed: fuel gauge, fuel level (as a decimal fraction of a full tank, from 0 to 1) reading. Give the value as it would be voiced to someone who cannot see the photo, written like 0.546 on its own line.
0.875
